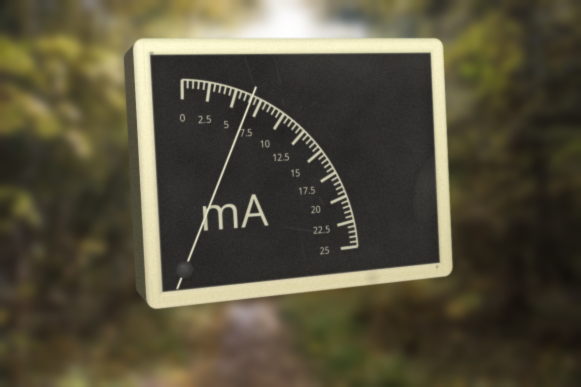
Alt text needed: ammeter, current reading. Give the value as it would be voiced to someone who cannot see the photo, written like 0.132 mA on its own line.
6.5 mA
